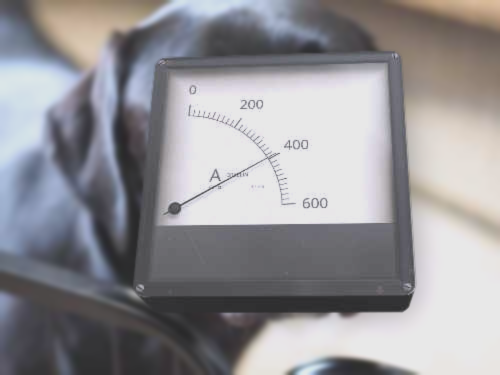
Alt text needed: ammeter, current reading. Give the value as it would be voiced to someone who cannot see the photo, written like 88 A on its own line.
400 A
